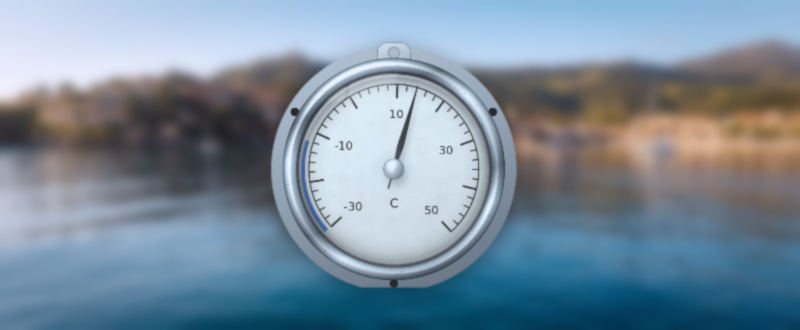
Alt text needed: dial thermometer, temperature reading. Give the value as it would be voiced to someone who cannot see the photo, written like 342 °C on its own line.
14 °C
